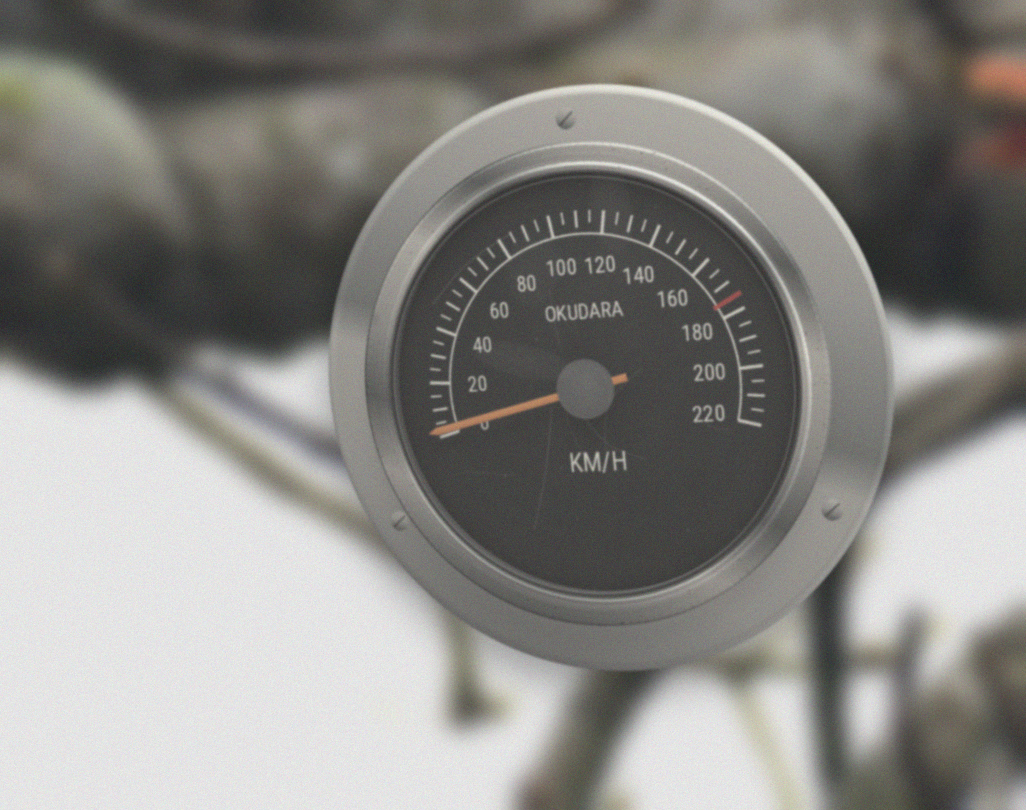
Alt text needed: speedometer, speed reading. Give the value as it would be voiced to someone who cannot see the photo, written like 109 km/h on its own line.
2.5 km/h
